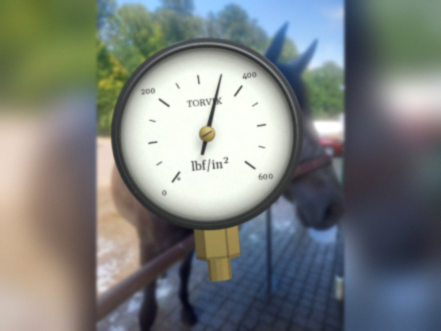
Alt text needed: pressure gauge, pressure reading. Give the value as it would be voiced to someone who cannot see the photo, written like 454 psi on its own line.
350 psi
